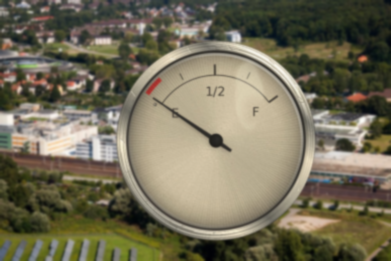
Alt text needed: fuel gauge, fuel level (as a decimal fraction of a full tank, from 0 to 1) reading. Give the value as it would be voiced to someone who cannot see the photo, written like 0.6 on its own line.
0
